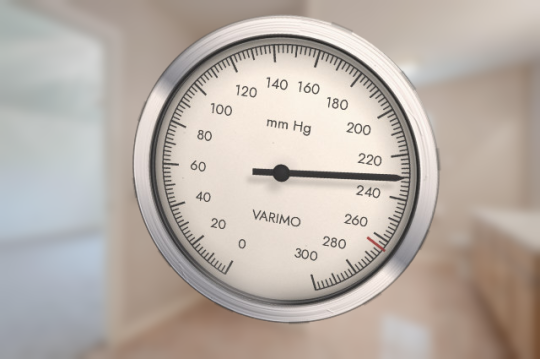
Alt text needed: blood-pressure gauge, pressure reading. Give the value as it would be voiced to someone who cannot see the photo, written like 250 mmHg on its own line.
230 mmHg
